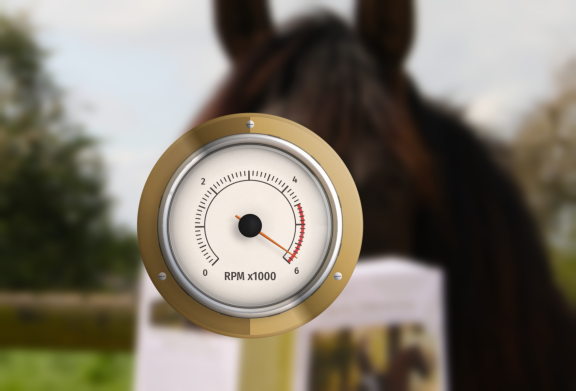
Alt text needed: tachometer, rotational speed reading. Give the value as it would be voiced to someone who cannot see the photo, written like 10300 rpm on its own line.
5800 rpm
